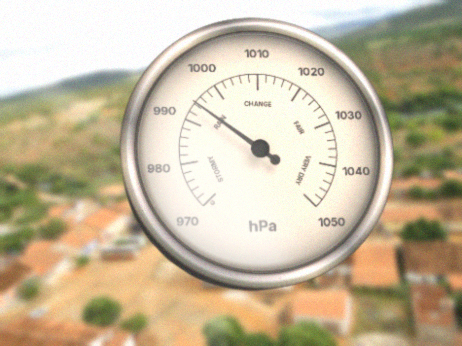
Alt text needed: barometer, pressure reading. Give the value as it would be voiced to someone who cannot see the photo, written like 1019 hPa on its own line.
994 hPa
